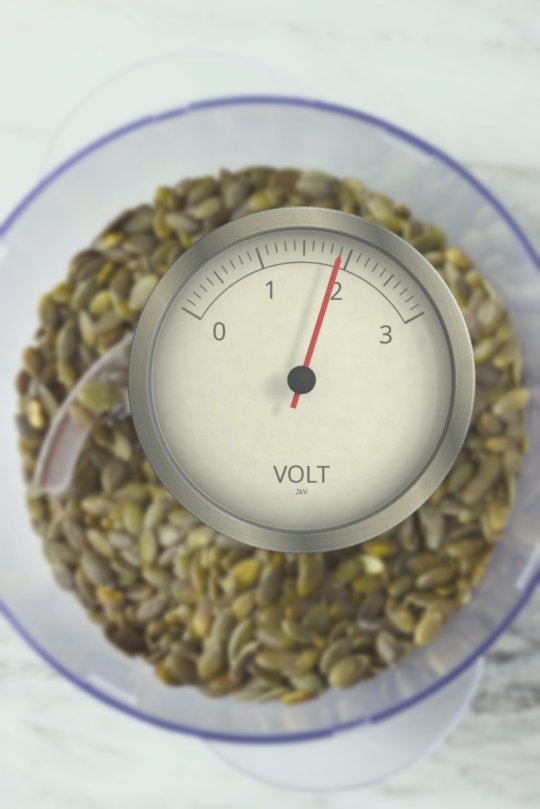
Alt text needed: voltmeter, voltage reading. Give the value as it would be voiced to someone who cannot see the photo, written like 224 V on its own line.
1.9 V
